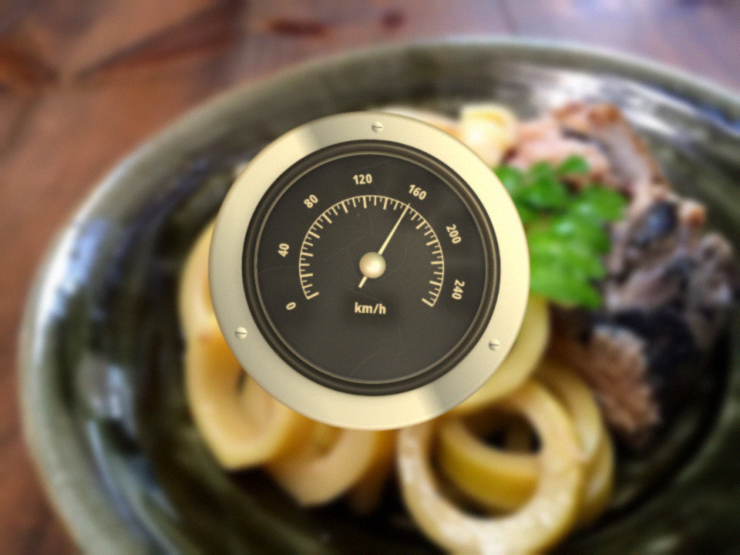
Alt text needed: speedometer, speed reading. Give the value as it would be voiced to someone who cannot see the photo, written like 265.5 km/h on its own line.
160 km/h
